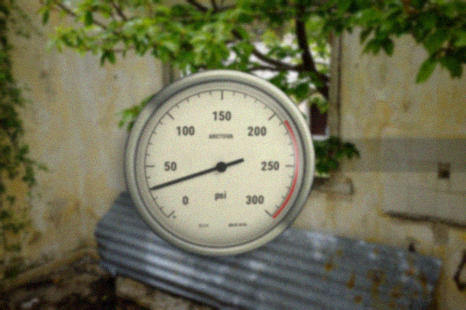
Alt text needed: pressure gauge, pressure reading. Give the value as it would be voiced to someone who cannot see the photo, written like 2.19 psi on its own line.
30 psi
